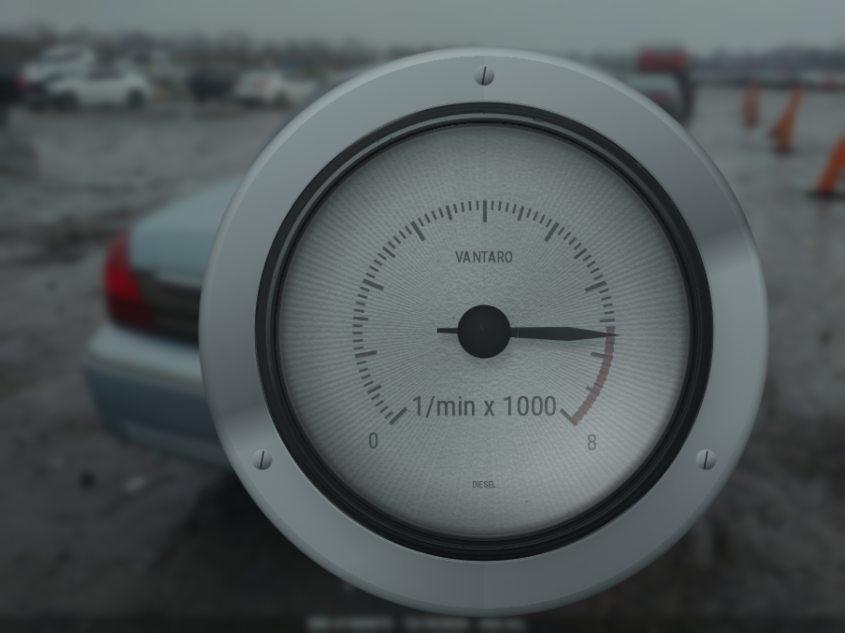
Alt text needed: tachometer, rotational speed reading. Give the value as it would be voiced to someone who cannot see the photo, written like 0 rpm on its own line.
6700 rpm
